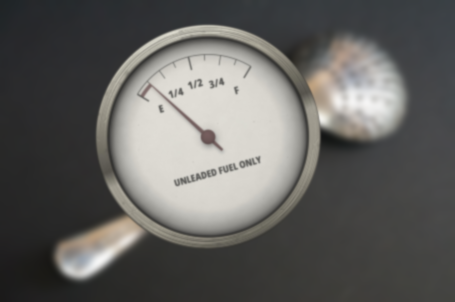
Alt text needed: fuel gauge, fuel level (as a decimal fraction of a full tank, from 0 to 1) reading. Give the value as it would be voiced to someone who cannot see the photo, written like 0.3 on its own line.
0.125
